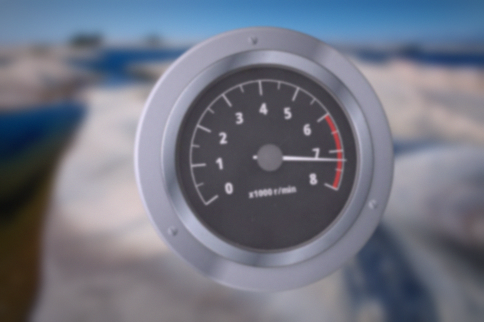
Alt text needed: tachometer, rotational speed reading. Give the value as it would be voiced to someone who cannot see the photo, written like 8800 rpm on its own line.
7250 rpm
